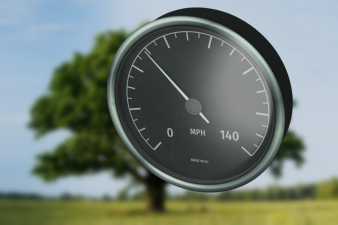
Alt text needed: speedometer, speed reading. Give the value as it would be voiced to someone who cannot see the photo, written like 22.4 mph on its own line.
50 mph
